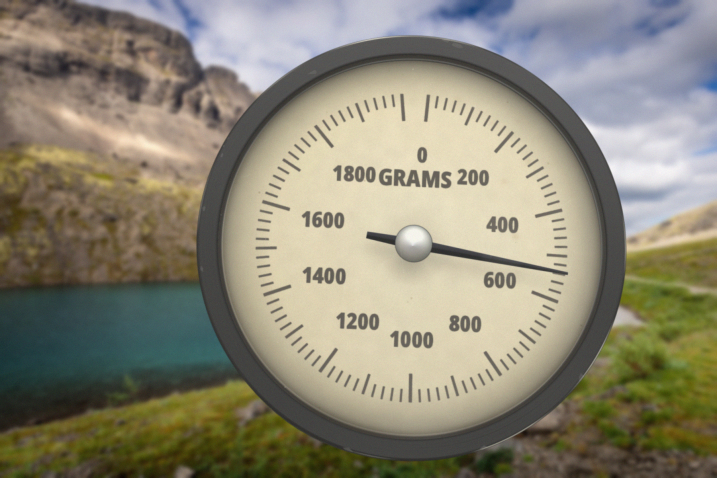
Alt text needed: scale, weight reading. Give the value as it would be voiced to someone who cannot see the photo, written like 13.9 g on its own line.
540 g
